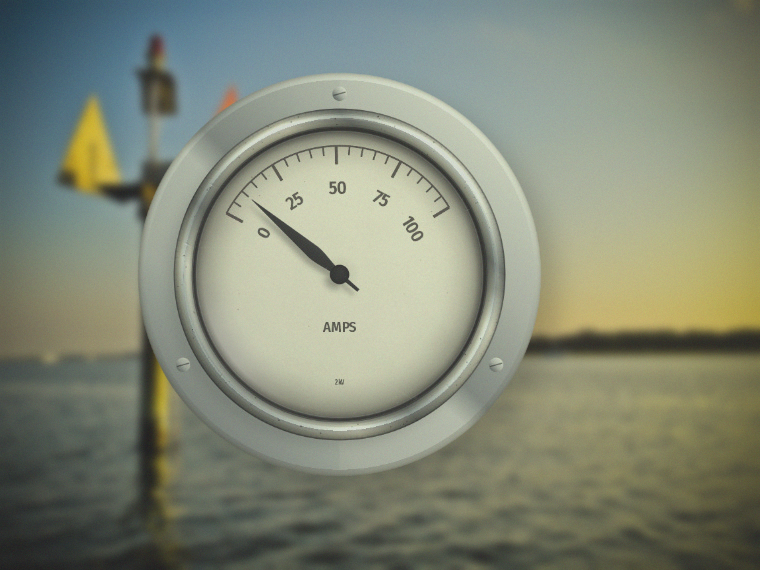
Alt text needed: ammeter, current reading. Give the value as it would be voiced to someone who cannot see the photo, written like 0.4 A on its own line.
10 A
